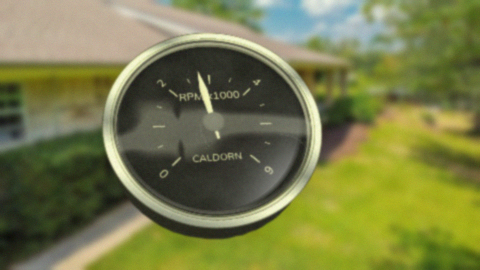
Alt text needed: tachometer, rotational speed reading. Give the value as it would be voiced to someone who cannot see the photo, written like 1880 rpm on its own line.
2750 rpm
